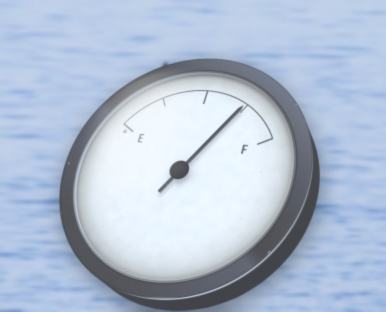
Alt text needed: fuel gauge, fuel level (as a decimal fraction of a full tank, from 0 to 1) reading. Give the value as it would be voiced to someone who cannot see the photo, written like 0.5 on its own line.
0.75
